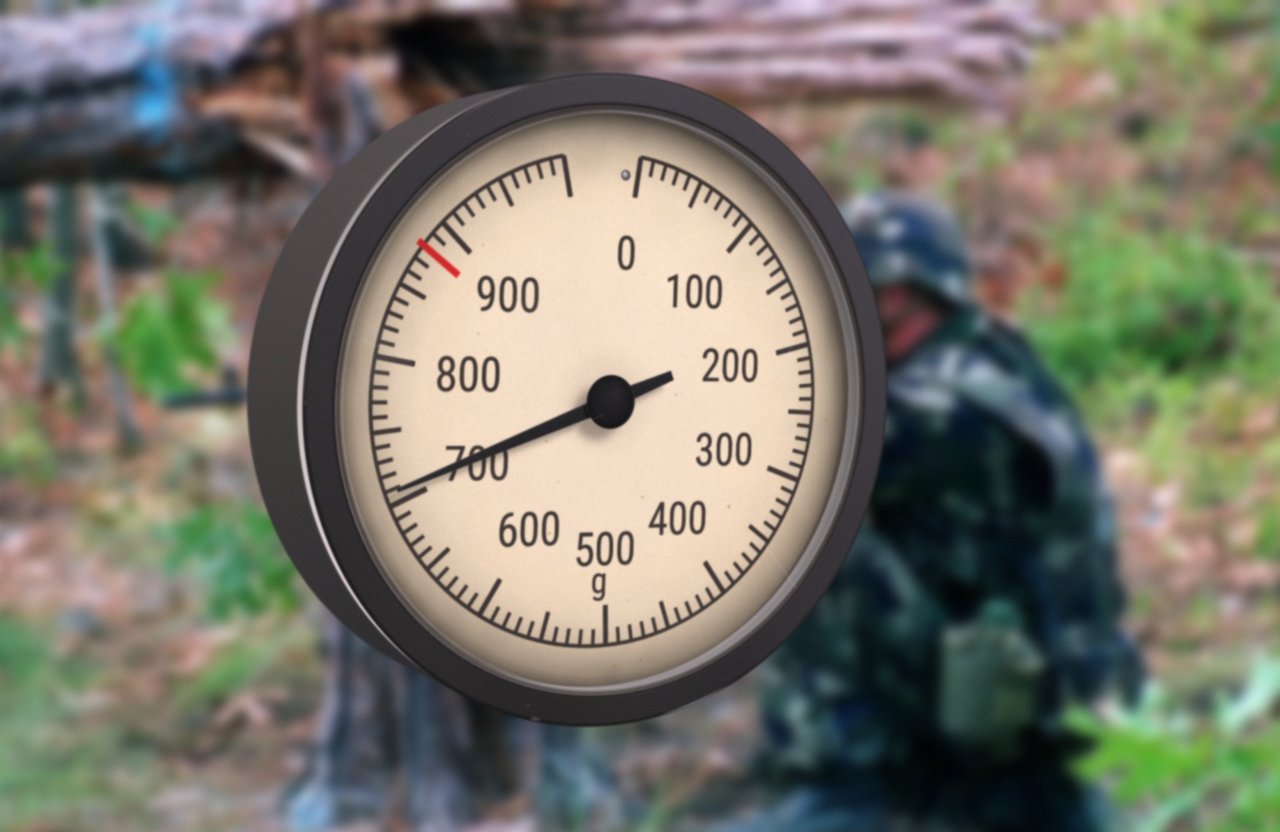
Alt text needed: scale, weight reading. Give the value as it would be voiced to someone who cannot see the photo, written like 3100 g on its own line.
710 g
